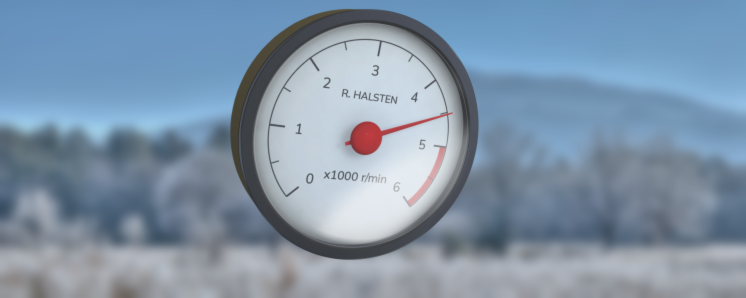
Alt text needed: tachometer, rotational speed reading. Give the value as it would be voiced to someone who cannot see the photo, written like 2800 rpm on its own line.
4500 rpm
